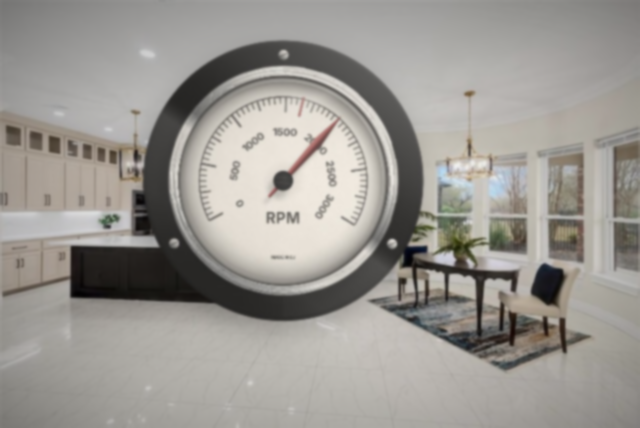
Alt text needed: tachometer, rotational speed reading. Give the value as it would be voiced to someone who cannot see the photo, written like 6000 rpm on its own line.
2000 rpm
